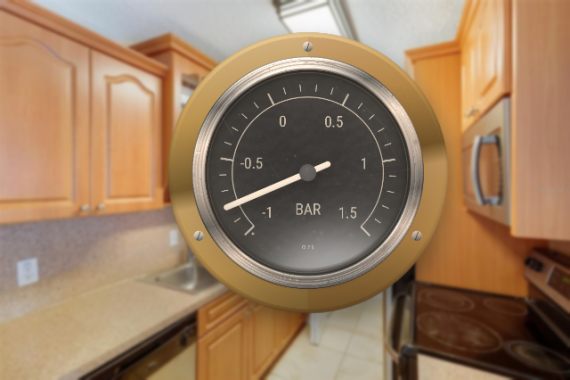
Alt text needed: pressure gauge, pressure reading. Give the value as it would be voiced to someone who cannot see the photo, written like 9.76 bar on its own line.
-0.8 bar
